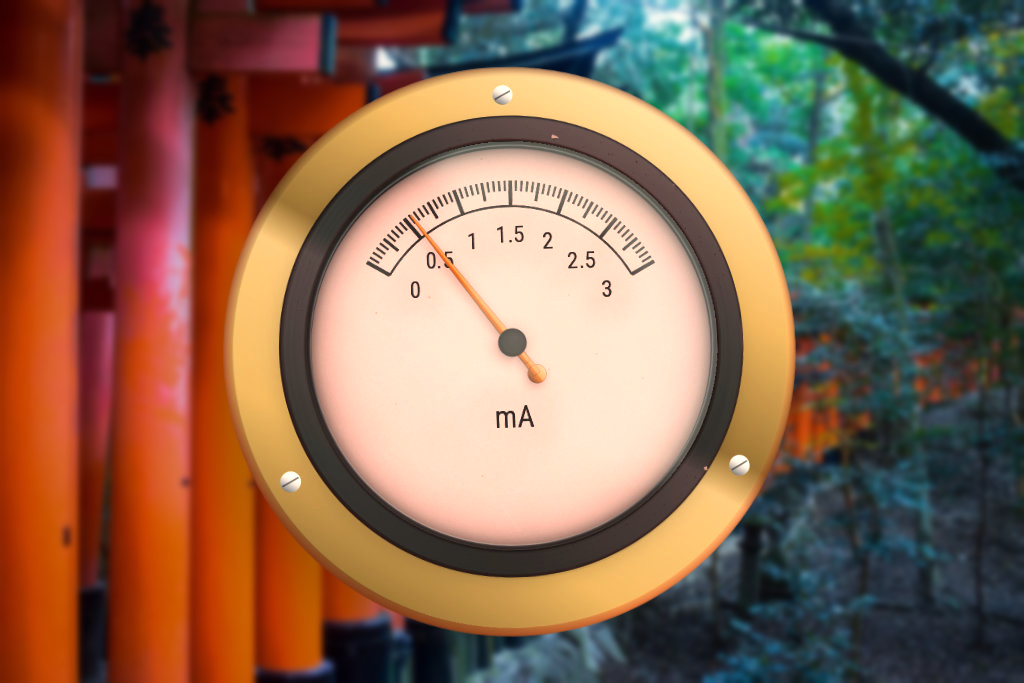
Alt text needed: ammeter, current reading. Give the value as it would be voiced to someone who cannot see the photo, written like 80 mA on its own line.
0.55 mA
